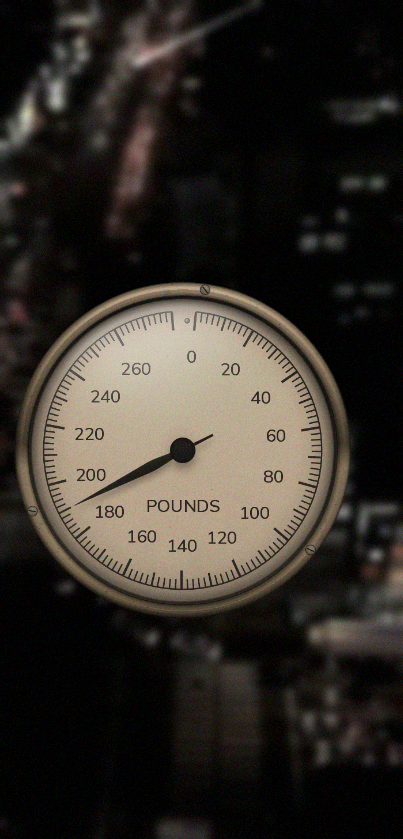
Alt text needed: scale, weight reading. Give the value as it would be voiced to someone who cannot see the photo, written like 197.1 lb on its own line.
190 lb
